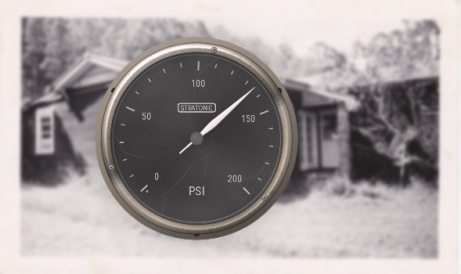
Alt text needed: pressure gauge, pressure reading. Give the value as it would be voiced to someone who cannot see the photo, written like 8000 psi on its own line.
135 psi
